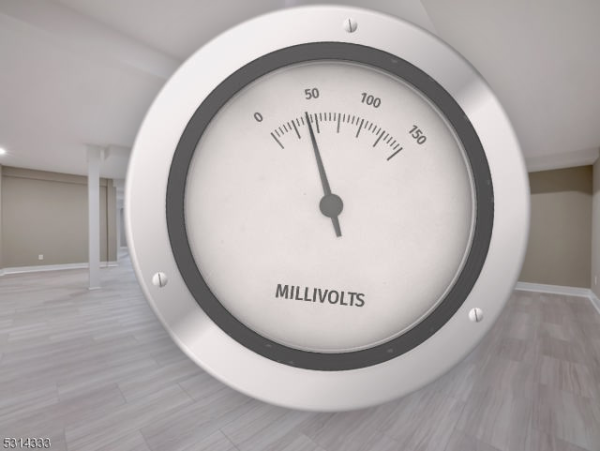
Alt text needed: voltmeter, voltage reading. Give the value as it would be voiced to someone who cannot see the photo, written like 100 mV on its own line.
40 mV
